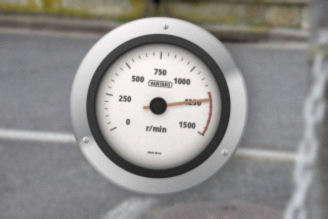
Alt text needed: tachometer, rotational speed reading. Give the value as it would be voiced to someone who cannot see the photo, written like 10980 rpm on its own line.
1250 rpm
